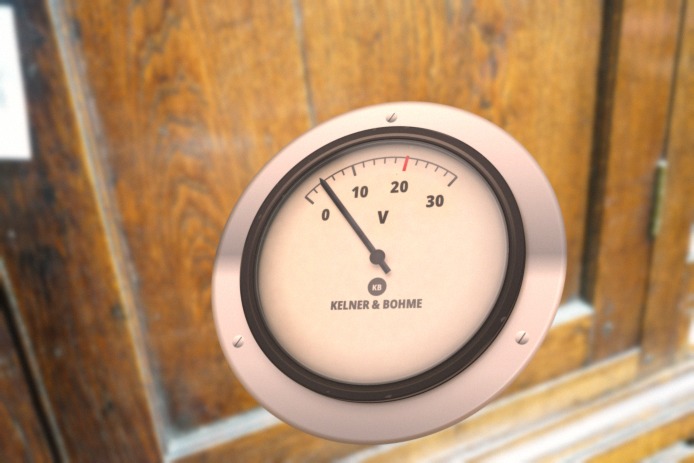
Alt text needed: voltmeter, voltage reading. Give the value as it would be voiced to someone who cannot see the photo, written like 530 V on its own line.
4 V
